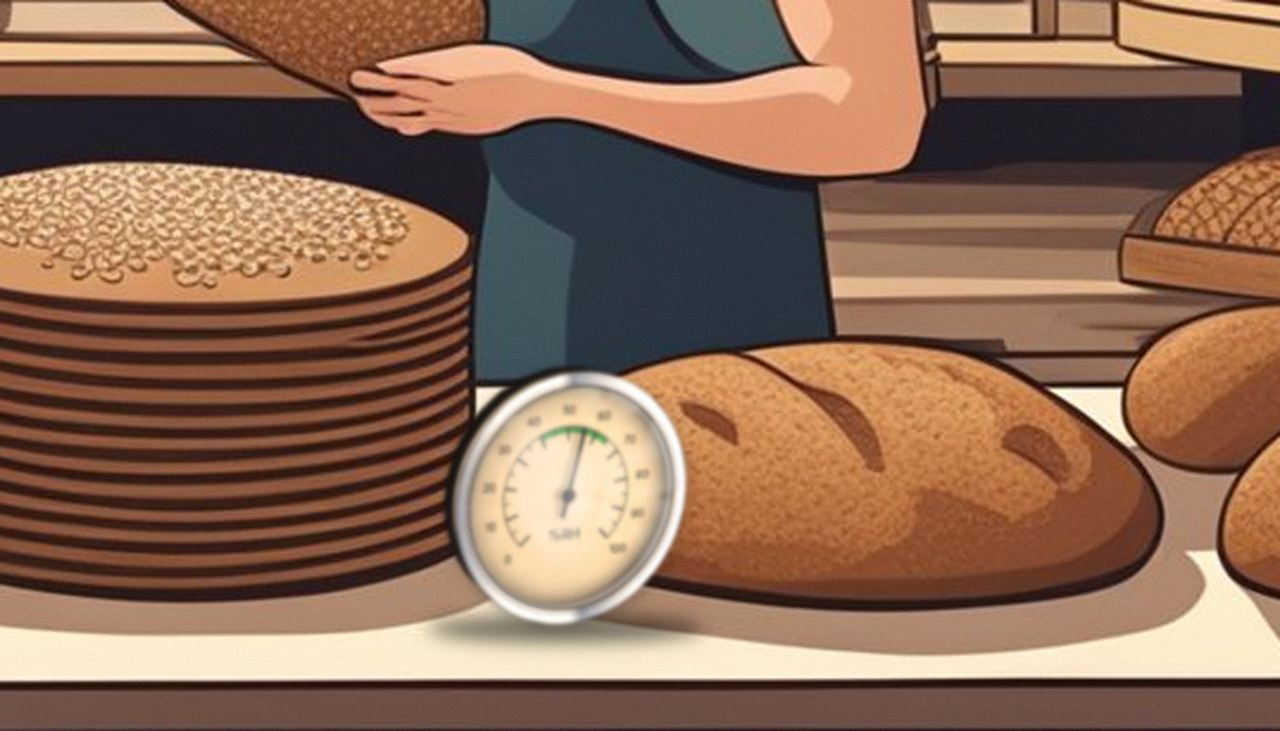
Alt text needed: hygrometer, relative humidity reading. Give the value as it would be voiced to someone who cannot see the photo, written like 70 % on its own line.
55 %
